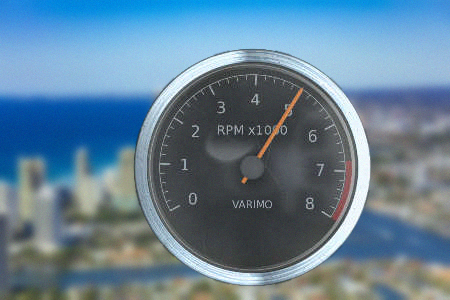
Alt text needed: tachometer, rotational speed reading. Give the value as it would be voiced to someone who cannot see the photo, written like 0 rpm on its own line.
5000 rpm
